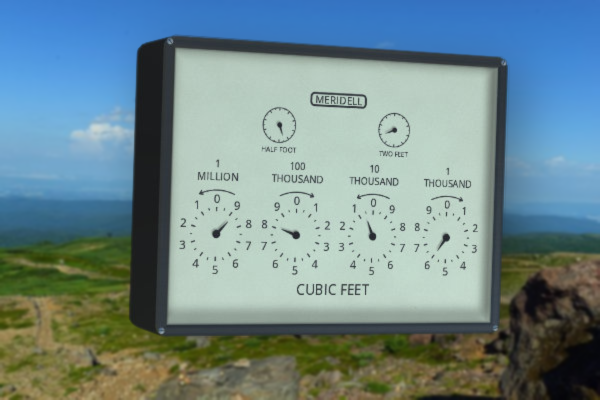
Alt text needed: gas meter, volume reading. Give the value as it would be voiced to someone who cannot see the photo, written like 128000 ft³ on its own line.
880600 ft³
